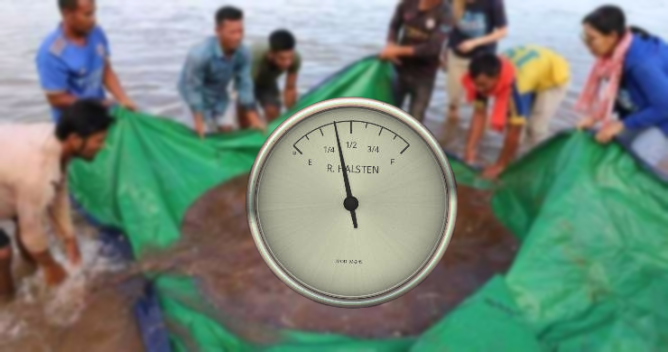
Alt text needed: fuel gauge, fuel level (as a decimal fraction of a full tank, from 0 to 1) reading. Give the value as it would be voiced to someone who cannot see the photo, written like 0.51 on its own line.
0.375
